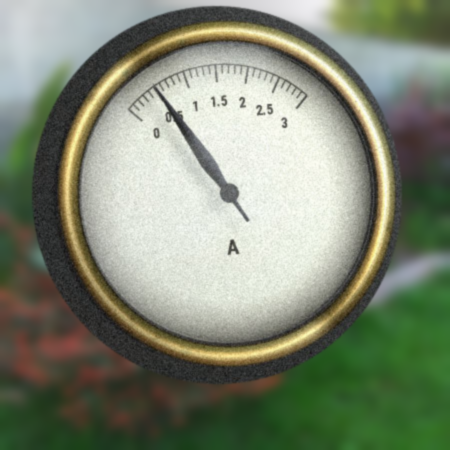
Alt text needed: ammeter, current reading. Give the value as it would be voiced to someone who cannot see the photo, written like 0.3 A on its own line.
0.5 A
